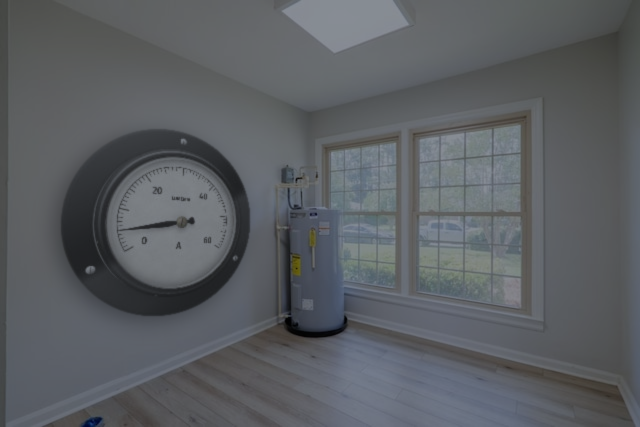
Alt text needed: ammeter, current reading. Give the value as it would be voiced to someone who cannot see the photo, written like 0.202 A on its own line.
5 A
